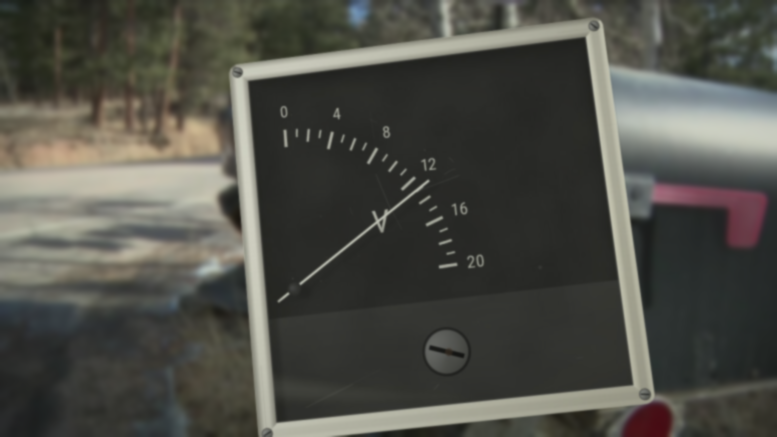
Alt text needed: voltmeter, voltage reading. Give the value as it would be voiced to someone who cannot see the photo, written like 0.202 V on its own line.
13 V
